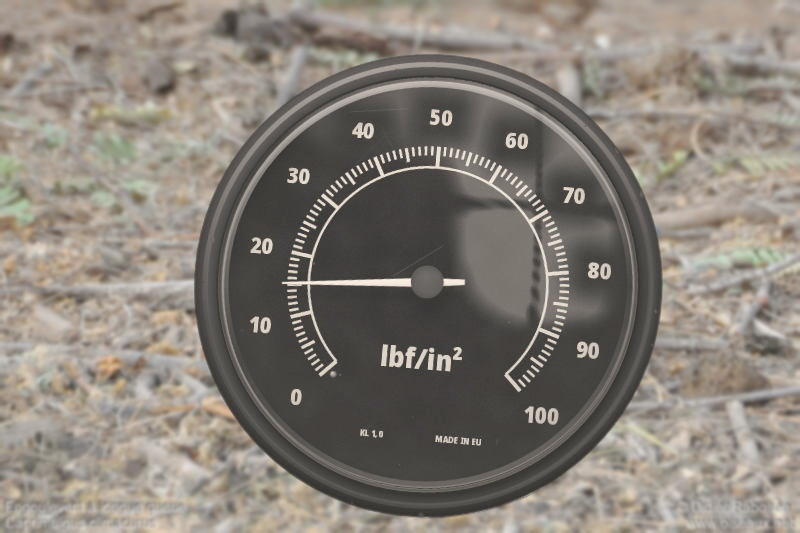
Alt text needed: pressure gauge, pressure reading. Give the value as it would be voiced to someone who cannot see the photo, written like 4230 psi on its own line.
15 psi
